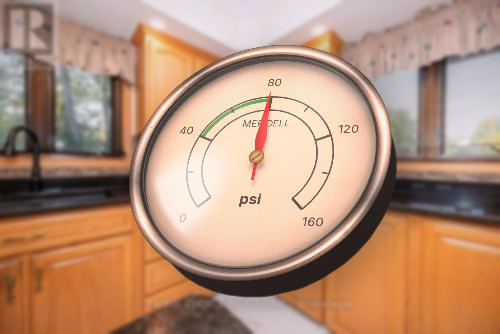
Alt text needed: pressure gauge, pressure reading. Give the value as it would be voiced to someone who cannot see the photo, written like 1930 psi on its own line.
80 psi
